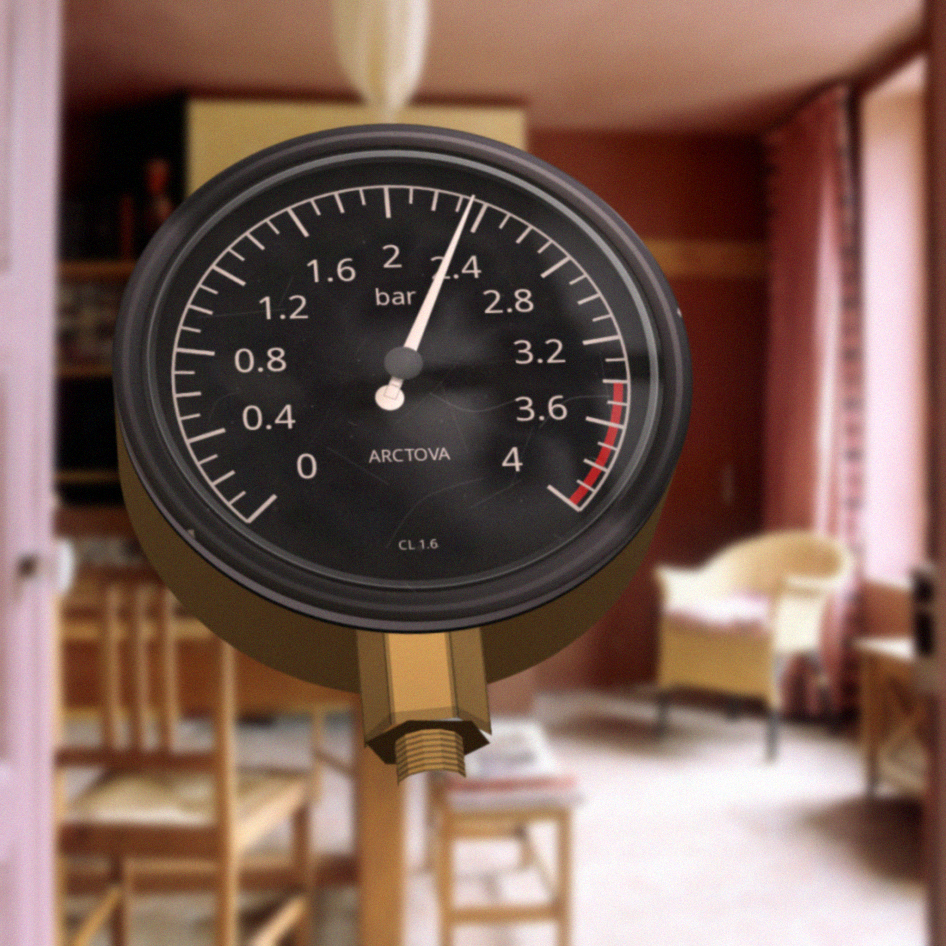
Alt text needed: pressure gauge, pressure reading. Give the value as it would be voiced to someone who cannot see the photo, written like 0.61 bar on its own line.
2.35 bar
